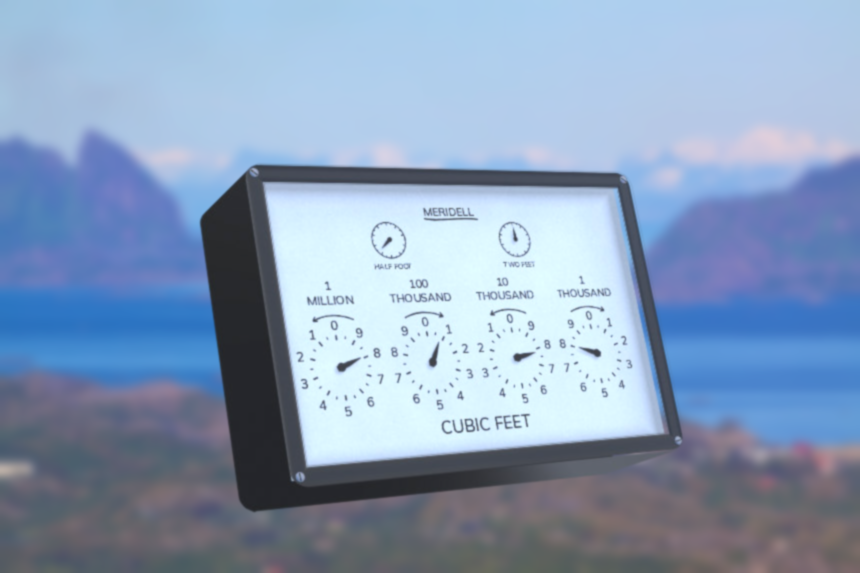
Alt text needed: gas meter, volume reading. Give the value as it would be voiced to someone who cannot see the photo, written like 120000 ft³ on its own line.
807800 ft³
